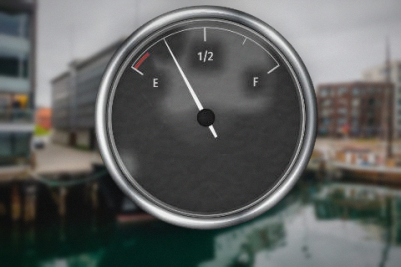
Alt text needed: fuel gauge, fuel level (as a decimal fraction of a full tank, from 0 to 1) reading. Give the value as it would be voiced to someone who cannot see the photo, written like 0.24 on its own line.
0.25
